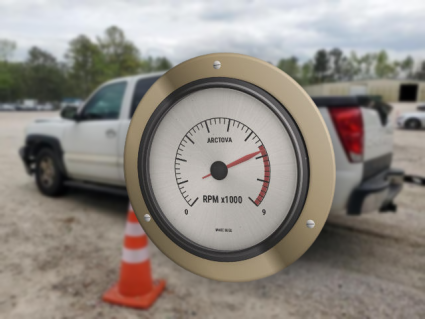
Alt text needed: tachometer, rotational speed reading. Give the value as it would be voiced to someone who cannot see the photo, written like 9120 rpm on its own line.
6800 rpm
